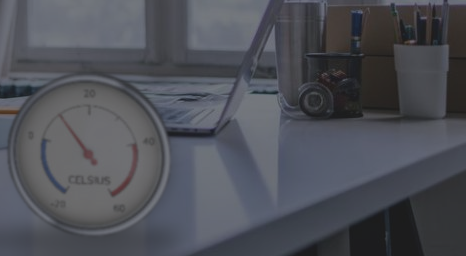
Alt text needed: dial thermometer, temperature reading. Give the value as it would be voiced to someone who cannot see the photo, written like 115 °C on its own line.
10 °C
